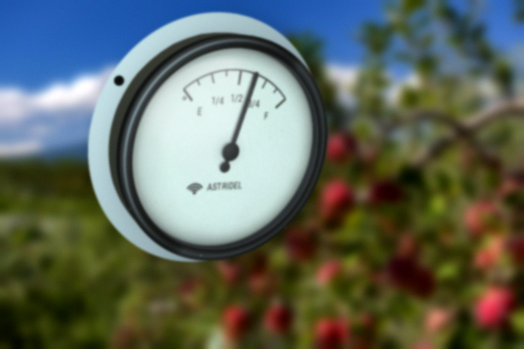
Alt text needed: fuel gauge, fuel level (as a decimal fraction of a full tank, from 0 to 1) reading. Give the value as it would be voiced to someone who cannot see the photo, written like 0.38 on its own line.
0.625
